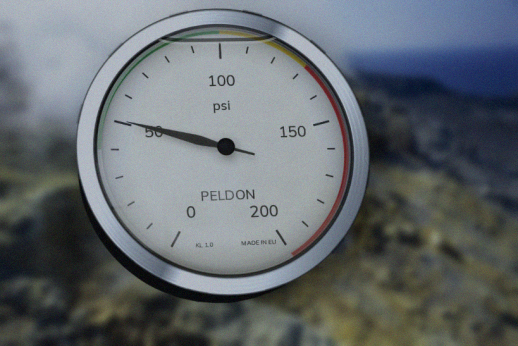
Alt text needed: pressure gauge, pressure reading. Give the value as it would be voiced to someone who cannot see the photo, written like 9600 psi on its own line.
50 psi
